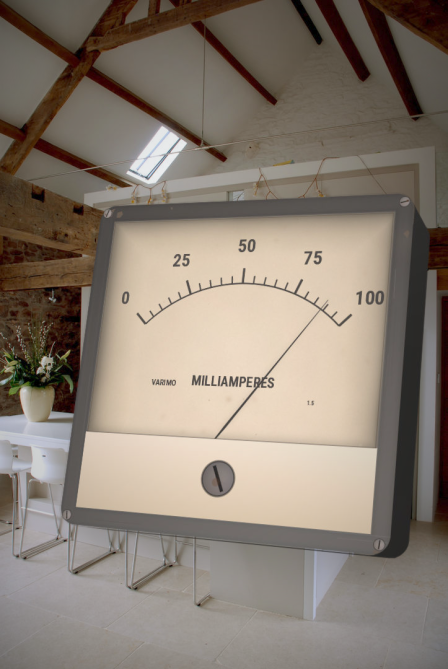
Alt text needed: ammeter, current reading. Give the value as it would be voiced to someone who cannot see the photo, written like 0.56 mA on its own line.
90 mA
